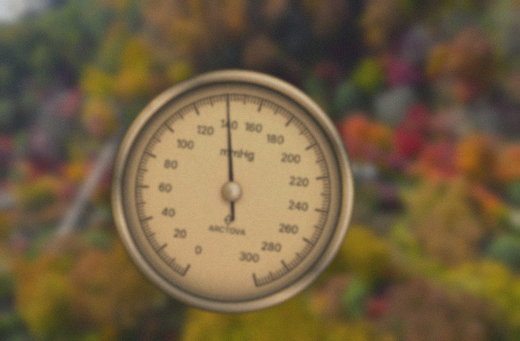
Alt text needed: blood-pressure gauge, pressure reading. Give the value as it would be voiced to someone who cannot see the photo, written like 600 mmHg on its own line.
140 mmHg
